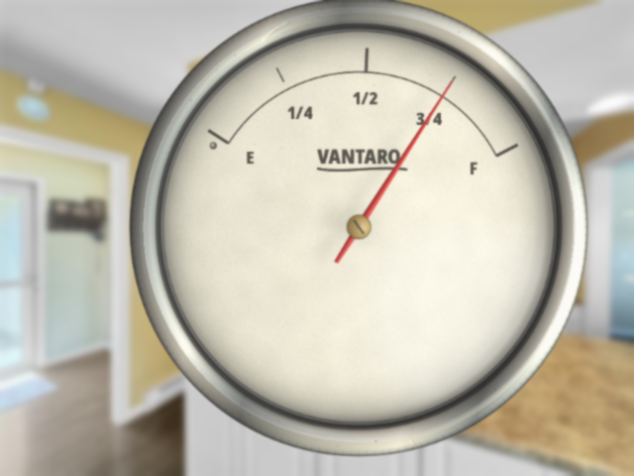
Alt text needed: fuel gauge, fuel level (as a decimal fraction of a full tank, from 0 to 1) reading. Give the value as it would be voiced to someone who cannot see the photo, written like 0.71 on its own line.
0.75
